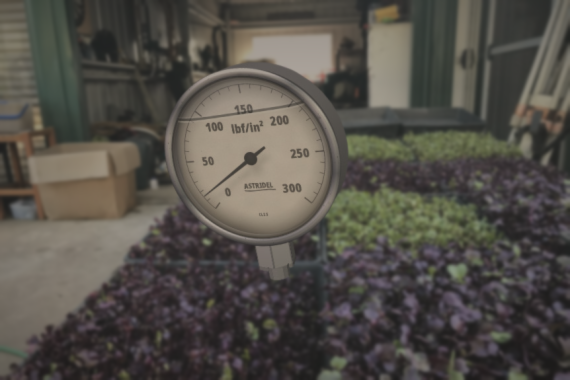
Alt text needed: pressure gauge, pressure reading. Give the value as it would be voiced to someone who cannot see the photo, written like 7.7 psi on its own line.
15 psi
